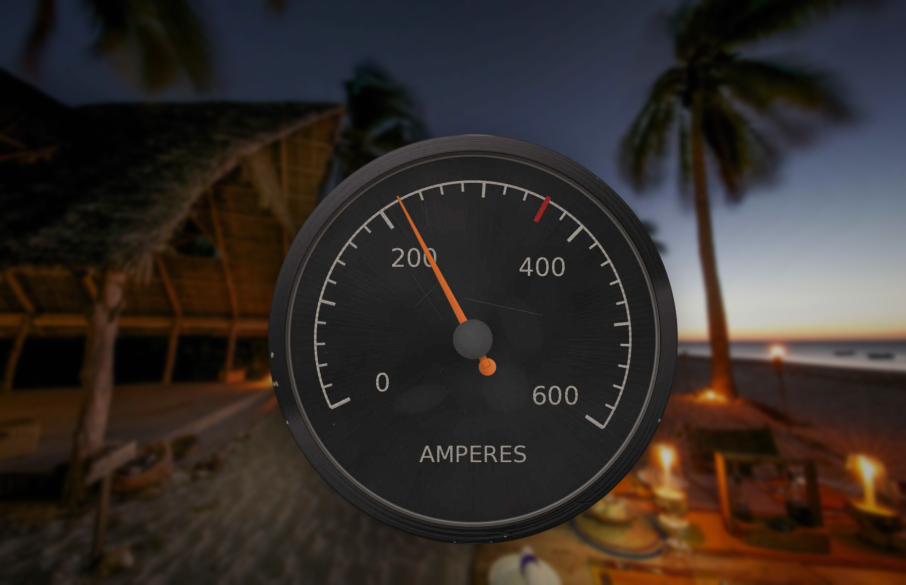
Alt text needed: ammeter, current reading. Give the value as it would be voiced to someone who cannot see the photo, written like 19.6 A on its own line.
220 A
